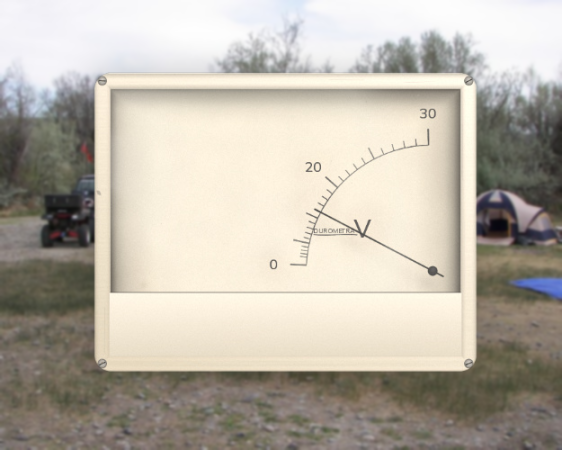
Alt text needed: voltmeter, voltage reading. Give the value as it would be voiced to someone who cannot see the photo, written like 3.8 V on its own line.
16 V
